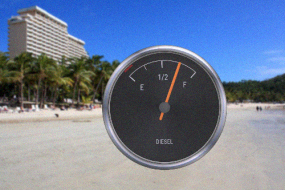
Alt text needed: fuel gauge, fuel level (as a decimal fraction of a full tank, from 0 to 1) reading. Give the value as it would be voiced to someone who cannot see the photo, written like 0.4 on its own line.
0.75
